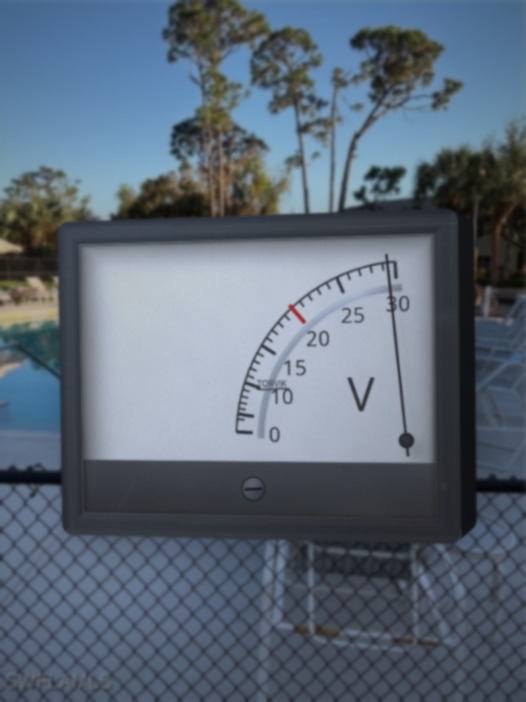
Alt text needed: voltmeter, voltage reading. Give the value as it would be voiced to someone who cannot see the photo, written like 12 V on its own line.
29.5 V
